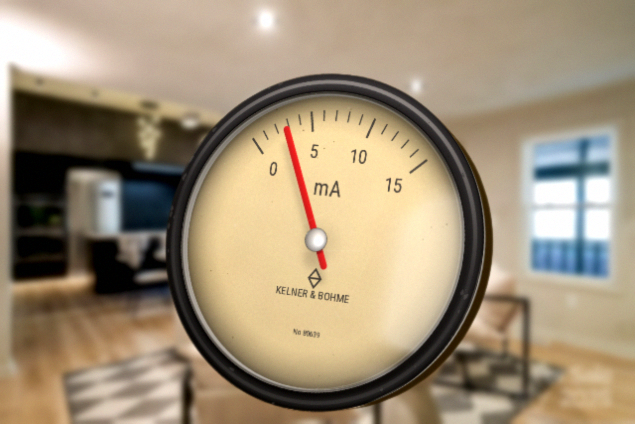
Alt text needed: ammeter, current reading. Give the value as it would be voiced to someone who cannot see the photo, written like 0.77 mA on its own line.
3 mA
